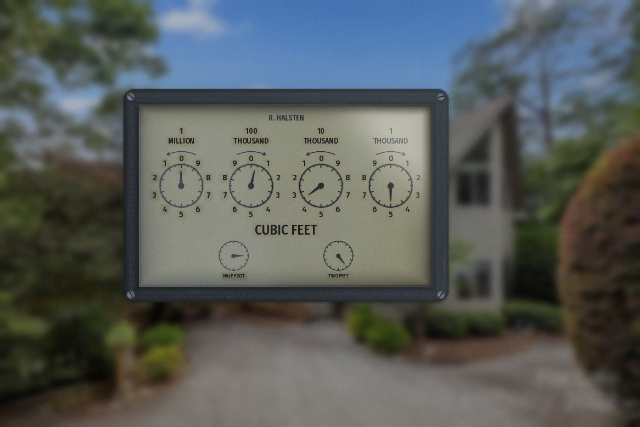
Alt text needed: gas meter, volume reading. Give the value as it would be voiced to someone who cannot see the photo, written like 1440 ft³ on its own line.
3500 ft³
